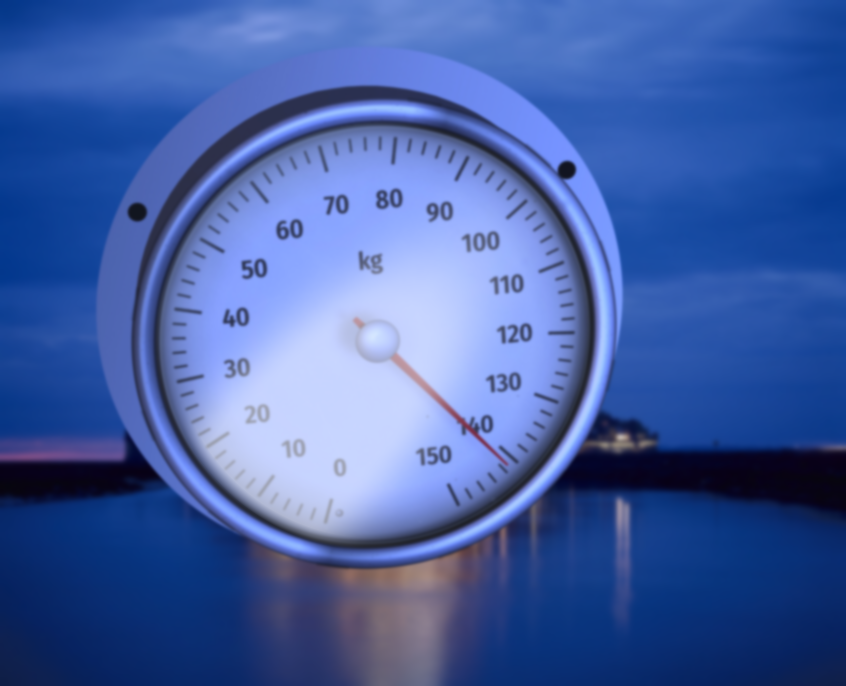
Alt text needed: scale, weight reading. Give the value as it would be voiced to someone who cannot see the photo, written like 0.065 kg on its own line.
141 kg
